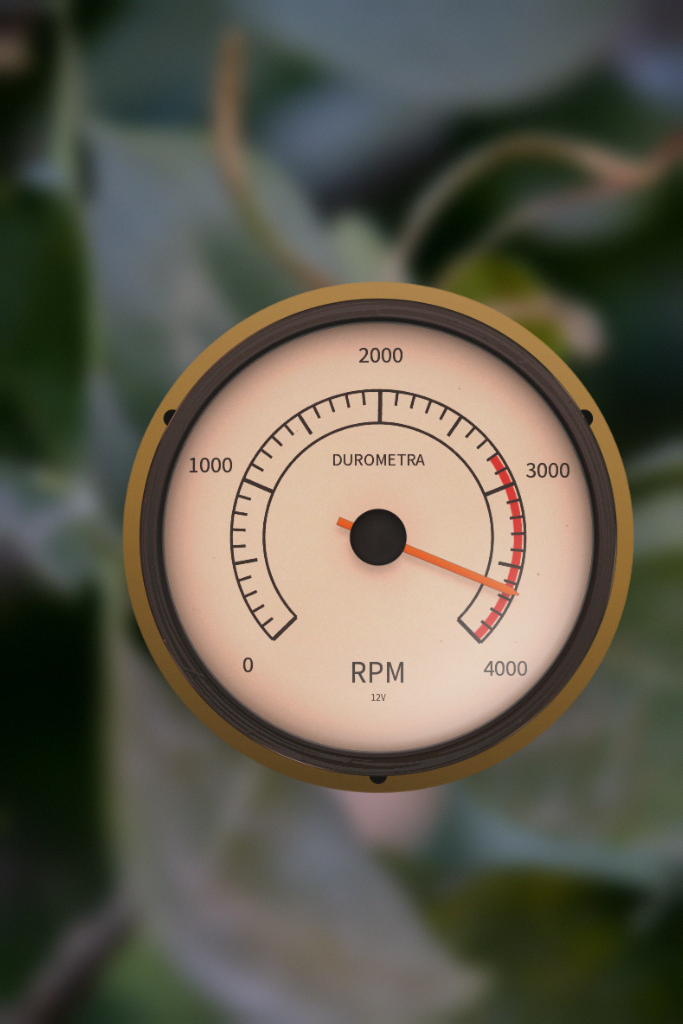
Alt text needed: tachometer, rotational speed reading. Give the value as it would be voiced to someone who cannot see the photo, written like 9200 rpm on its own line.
3650 rpm
